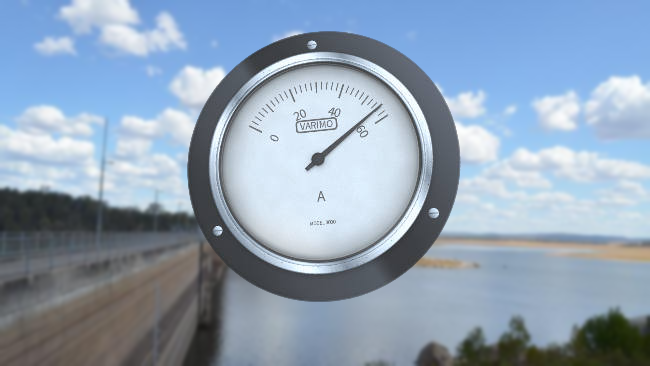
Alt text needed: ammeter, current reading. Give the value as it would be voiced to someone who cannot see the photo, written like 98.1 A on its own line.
56 A
